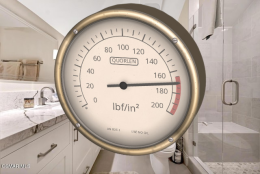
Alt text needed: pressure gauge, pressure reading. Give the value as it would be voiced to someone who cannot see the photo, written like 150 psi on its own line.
170 psi
